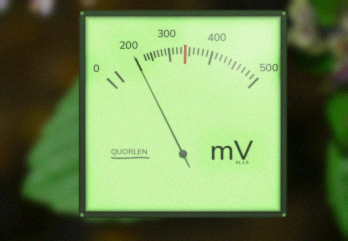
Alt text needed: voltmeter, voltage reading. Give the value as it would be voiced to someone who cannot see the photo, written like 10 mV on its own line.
200 mV
